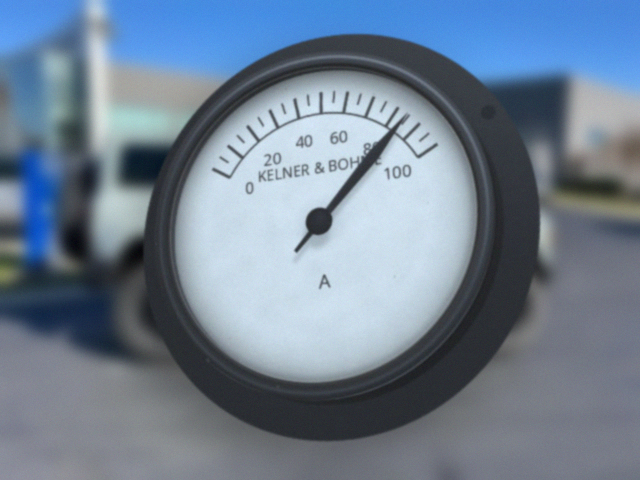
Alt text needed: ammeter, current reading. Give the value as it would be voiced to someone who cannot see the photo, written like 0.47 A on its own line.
85 A
